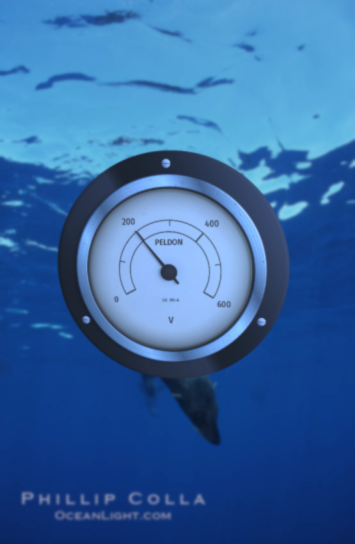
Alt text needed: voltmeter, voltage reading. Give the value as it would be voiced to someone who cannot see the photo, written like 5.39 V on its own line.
200 V
